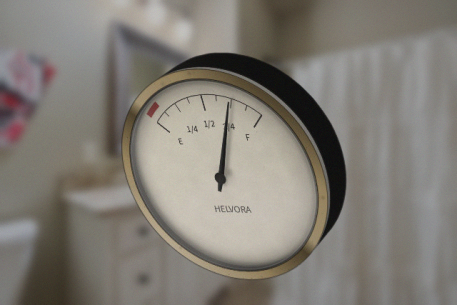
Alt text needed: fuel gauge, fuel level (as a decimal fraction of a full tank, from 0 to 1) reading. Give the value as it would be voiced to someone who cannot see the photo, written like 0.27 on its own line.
0.75
